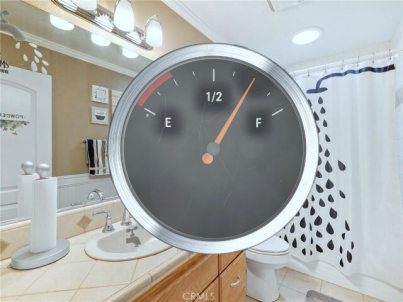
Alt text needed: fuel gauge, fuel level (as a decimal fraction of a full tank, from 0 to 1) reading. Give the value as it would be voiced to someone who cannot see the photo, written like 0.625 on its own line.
0.75
